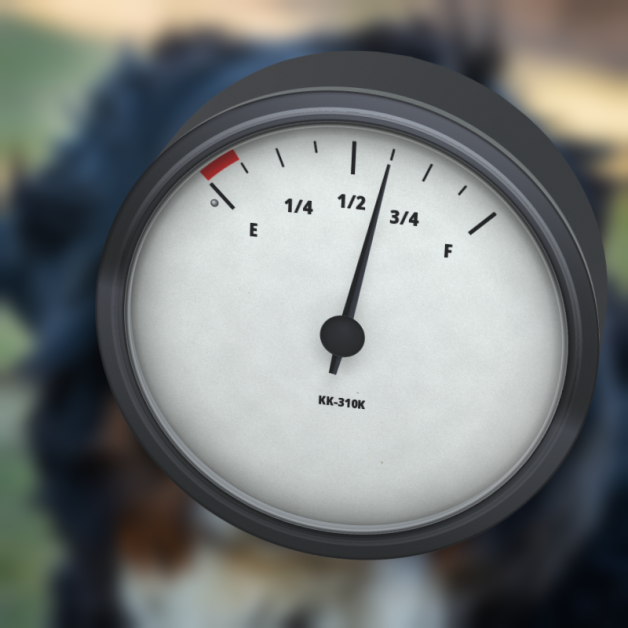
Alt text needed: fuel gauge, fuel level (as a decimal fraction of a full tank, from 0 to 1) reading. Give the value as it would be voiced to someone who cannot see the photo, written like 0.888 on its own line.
0.625
